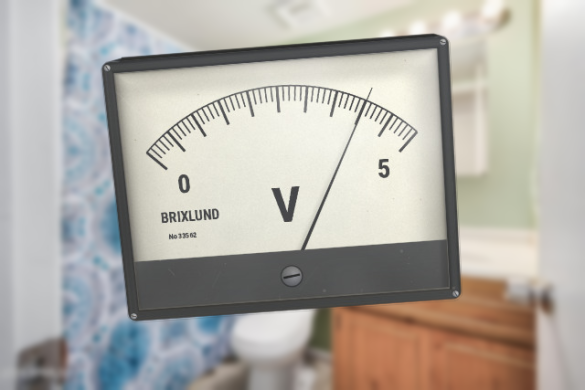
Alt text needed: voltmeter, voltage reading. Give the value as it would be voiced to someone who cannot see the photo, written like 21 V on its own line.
4 V
